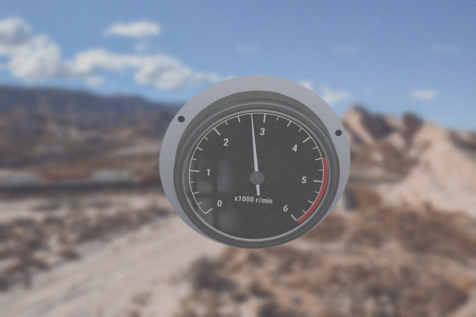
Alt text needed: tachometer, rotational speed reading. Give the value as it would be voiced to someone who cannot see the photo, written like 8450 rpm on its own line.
2750 rpm
